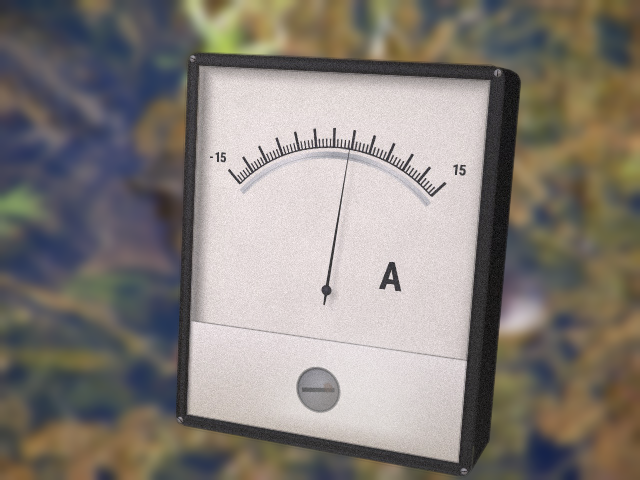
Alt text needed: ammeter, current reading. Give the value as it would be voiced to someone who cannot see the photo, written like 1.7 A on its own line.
2.5 A
